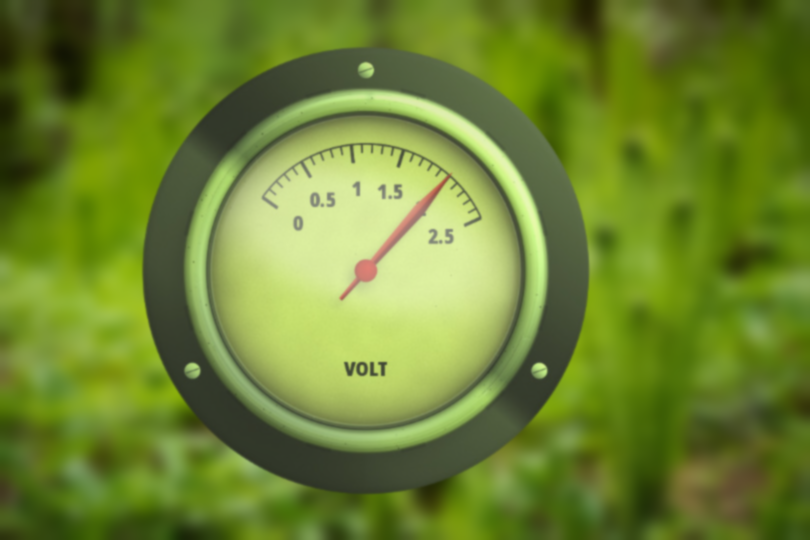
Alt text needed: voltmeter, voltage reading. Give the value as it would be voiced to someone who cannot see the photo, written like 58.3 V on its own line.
2 V
